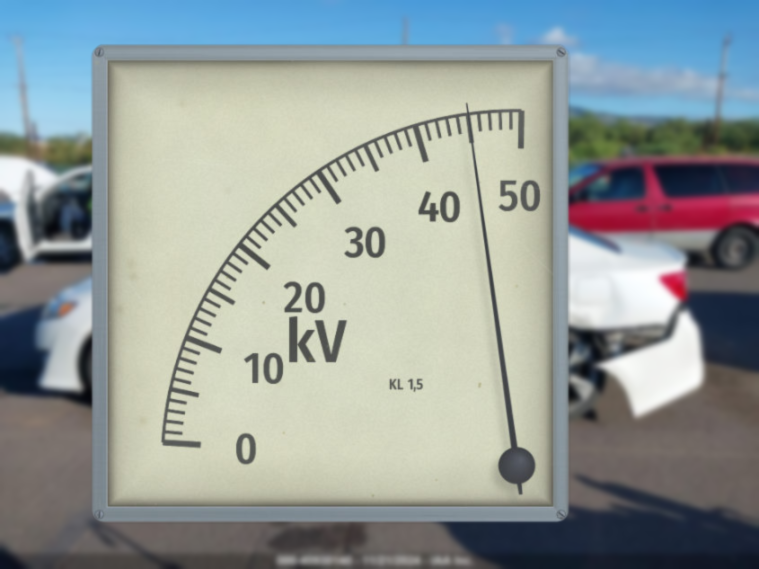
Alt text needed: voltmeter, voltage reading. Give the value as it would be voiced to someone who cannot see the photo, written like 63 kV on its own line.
45 kV
